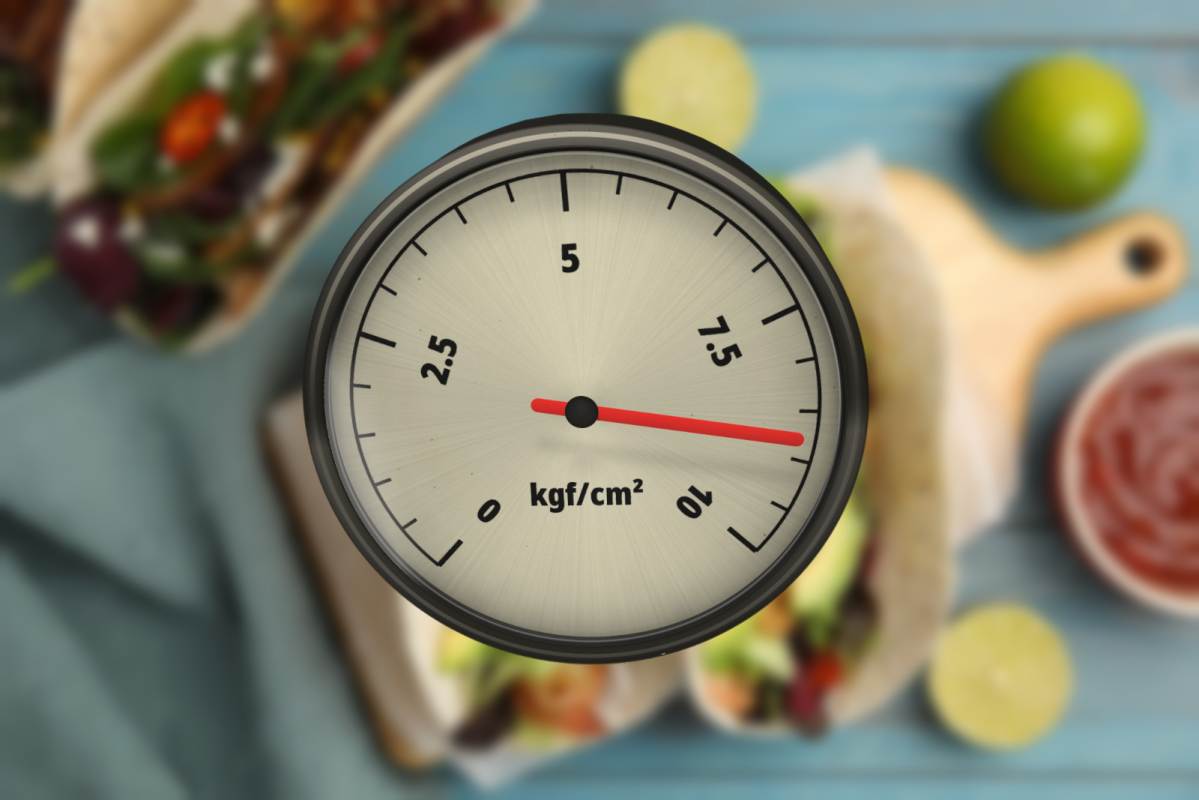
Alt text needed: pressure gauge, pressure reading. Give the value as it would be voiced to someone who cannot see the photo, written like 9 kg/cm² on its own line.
8.75 kg/cm²
